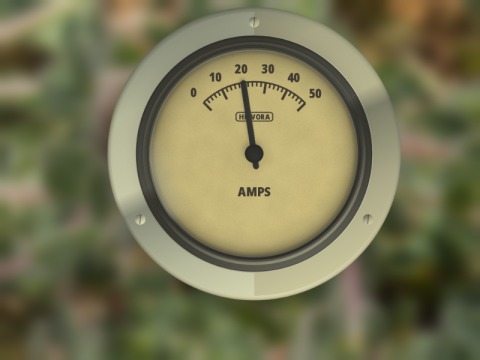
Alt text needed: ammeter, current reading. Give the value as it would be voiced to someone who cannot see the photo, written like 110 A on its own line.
20 A
